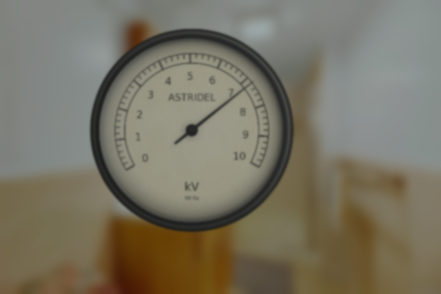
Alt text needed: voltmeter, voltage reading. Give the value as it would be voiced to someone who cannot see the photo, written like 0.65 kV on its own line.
7.2 kV
